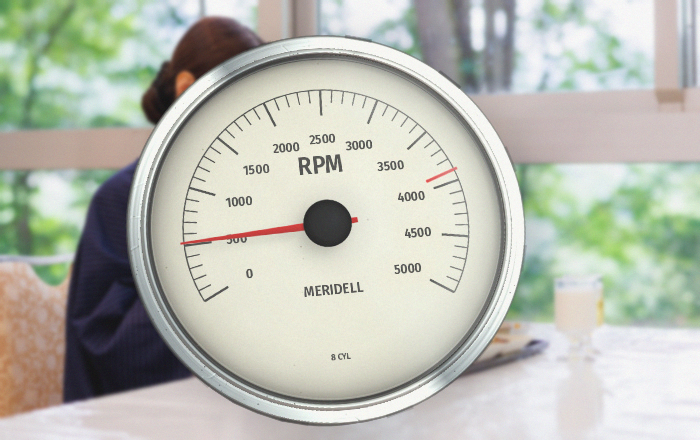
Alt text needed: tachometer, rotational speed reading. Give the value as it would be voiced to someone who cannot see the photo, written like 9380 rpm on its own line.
500 rpm
